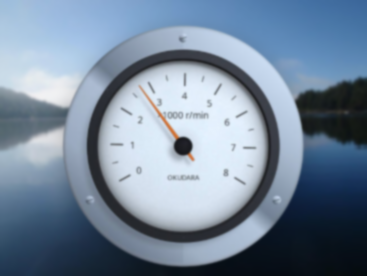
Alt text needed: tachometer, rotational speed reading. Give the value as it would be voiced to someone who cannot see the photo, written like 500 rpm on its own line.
2750 rpm
